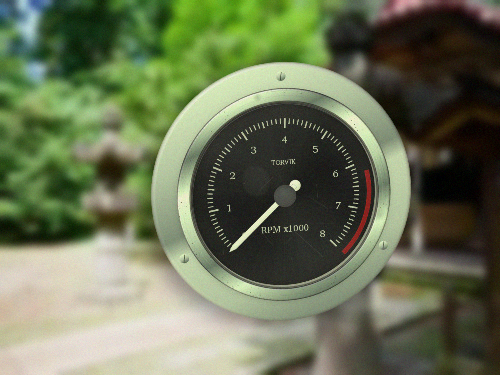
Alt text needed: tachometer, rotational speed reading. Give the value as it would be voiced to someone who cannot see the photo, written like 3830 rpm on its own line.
0 rpm
